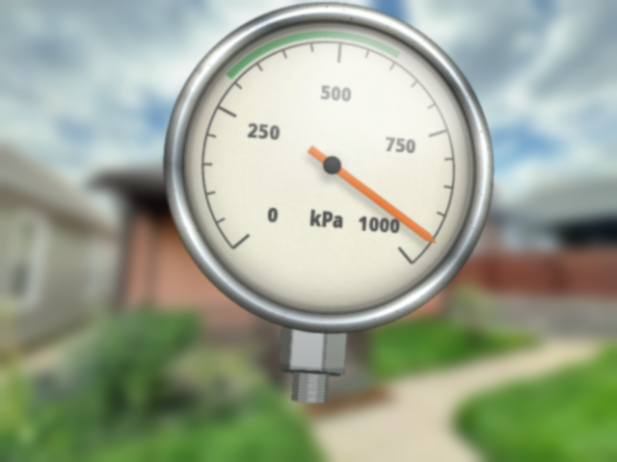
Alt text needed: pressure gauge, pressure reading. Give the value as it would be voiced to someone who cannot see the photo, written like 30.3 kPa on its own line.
950 kPa
